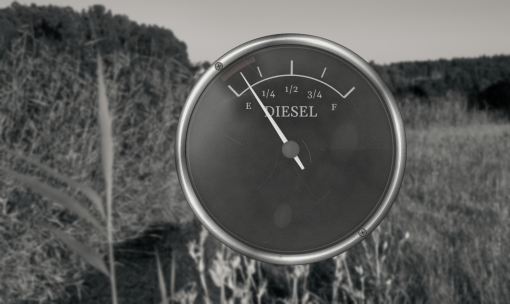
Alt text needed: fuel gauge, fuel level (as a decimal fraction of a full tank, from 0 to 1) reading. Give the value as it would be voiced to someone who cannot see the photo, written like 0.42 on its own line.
0.125
